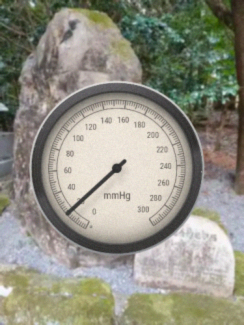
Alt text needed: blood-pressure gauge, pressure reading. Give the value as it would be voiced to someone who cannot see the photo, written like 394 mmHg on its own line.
20 mmHg
